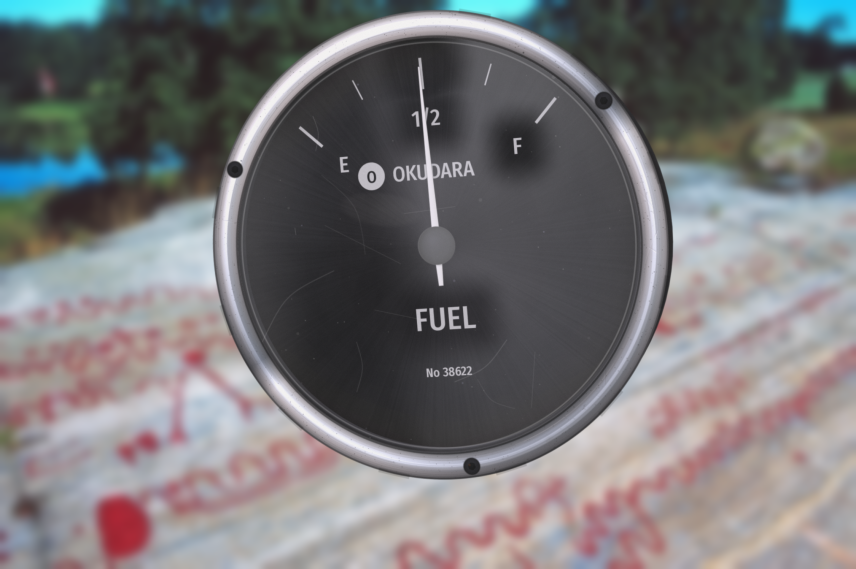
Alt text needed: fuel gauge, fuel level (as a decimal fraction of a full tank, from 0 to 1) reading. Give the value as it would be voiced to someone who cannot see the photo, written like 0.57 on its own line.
0.5
